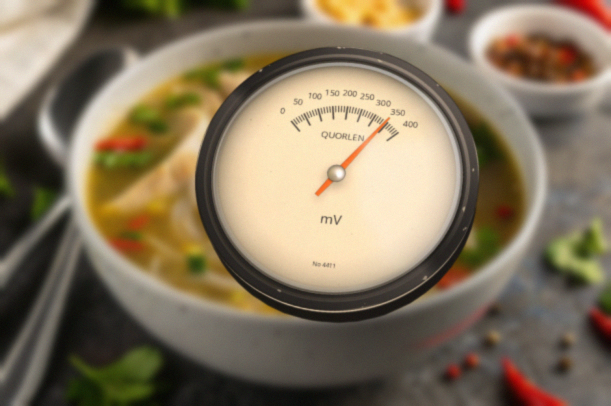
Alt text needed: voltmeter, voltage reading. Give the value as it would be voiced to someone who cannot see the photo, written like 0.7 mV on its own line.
350 mV
